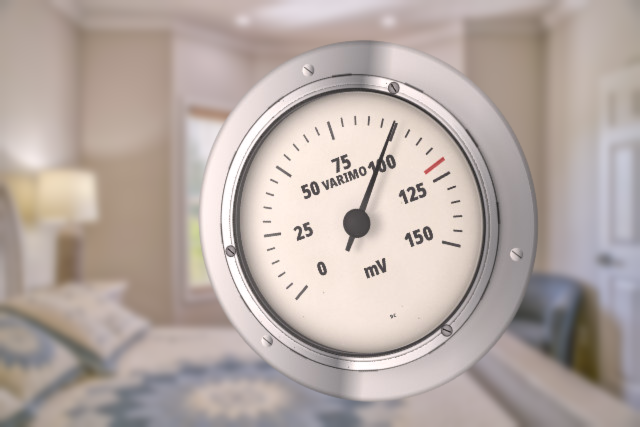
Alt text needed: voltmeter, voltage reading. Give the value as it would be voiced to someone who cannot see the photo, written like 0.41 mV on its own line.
100 mV
